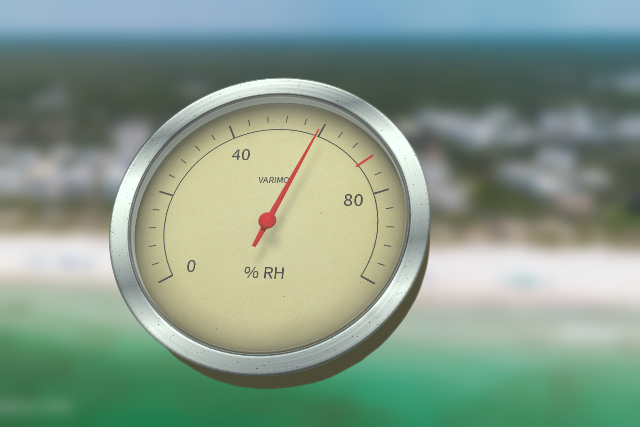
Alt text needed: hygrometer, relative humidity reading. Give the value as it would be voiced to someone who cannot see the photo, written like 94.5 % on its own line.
60 %
